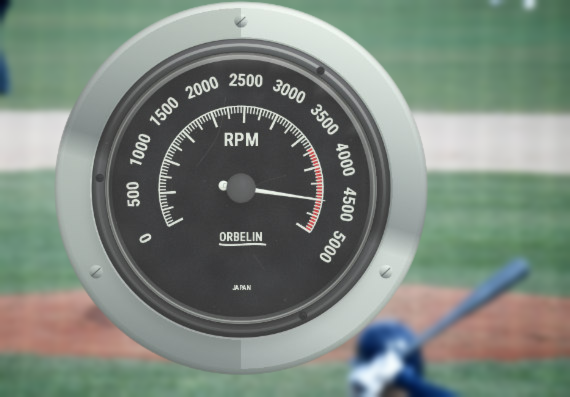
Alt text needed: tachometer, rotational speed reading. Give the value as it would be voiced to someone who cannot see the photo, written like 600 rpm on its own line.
4500 rpm
